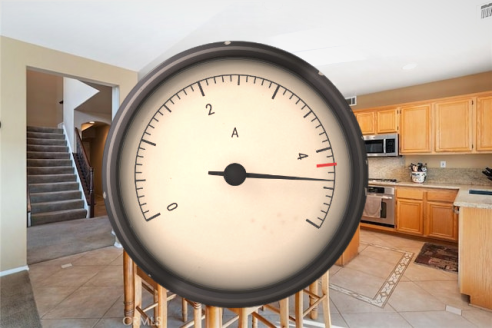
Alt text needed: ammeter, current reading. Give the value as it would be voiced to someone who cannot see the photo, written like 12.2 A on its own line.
4.4 A
